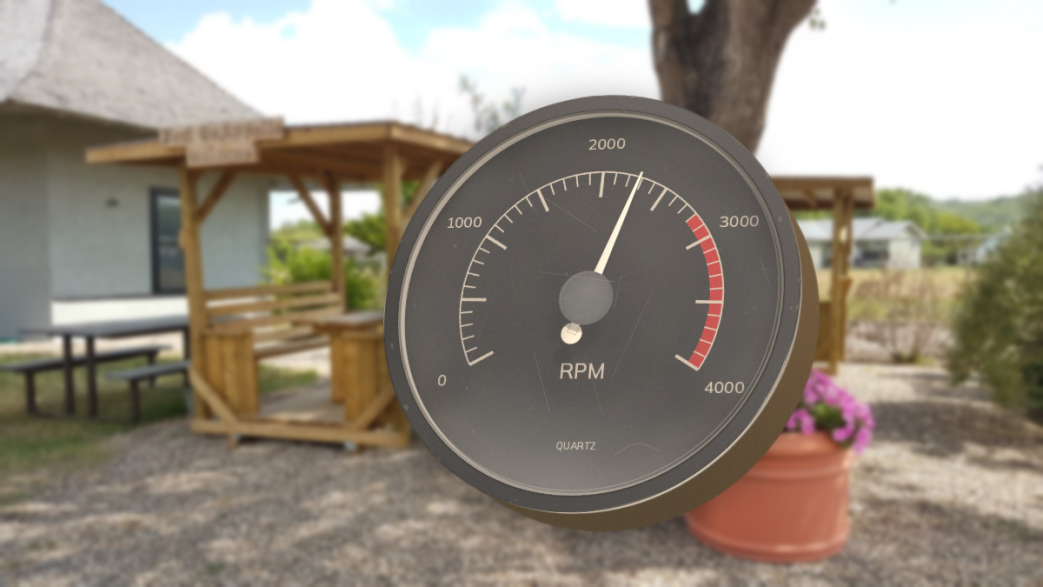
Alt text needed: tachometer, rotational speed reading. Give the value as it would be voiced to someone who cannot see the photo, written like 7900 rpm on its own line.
2300 rpm
